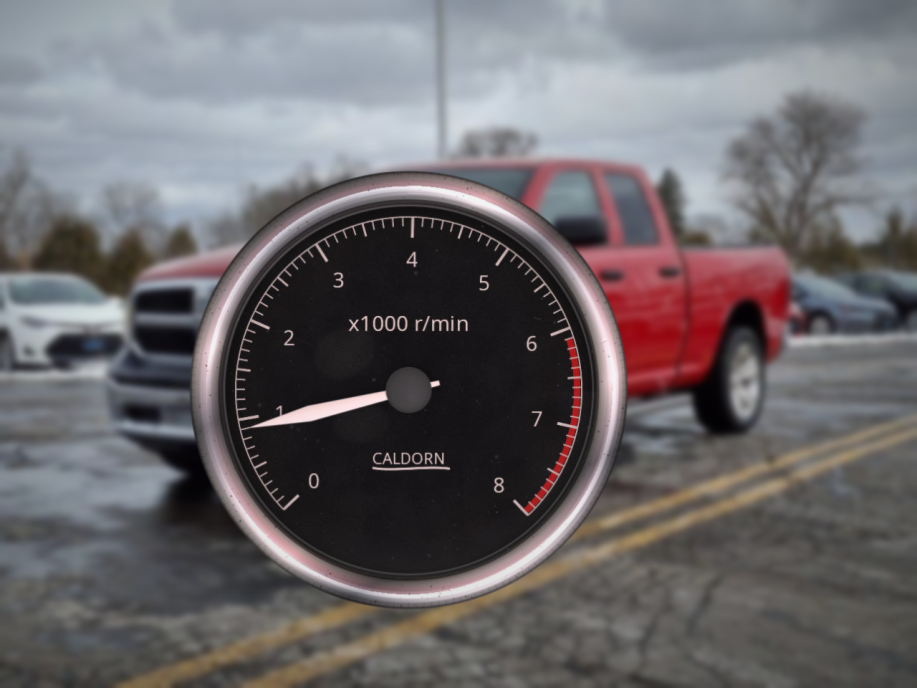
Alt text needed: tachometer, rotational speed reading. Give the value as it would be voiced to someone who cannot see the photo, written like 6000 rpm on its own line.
900 rpm
